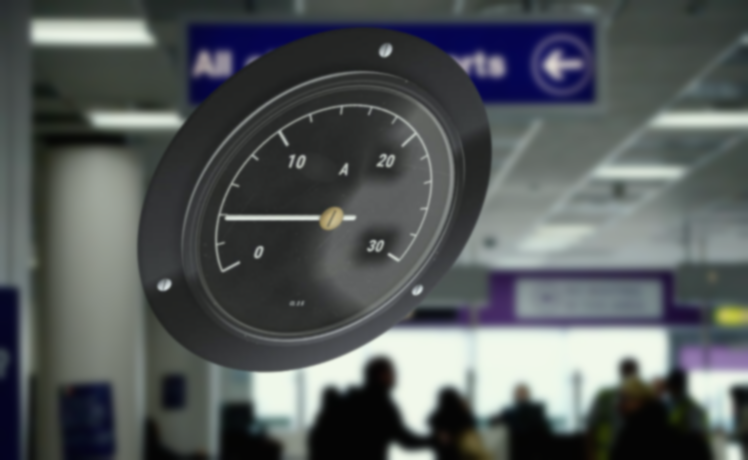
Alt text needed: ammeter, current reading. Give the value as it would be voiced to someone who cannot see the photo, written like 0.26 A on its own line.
4 A
